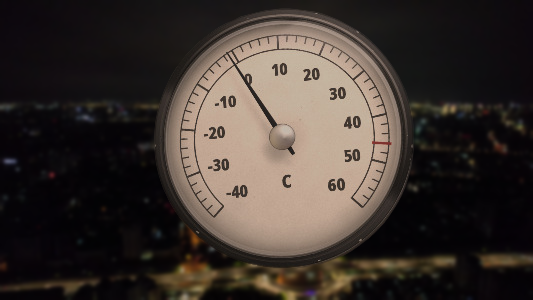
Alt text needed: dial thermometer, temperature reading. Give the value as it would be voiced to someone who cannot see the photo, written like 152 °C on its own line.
-1 °C
